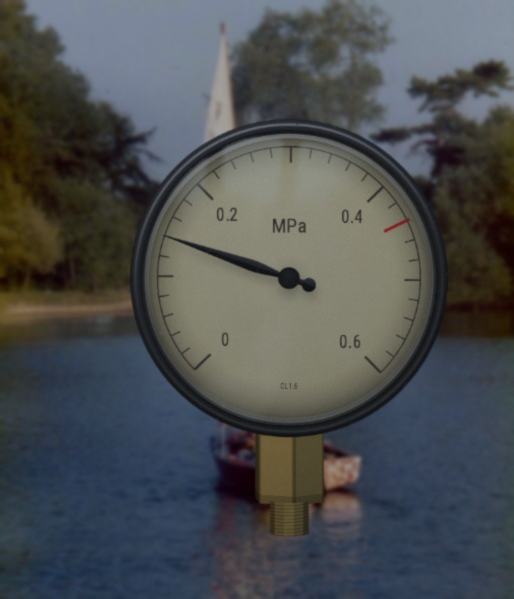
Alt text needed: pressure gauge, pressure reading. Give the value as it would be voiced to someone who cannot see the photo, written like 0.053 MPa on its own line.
0.14 MPa
